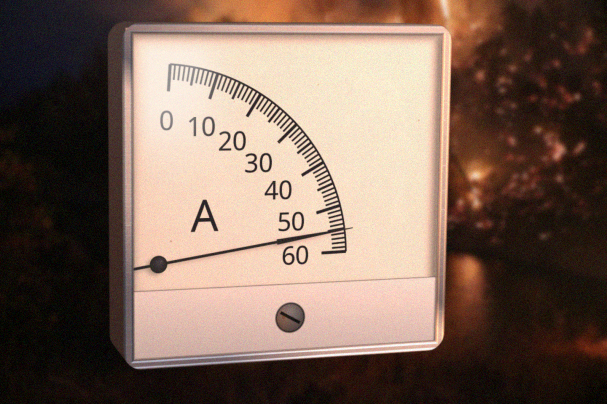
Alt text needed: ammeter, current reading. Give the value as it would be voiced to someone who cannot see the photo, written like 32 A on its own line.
55 A
